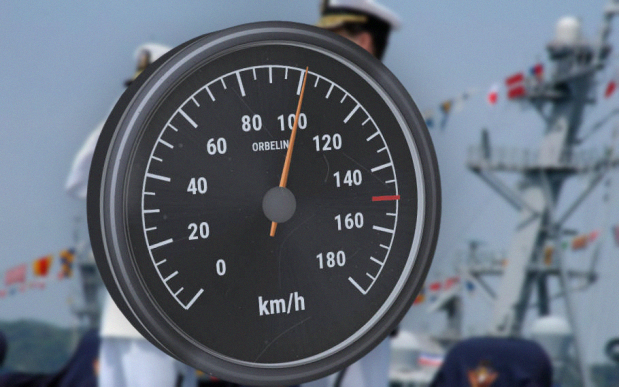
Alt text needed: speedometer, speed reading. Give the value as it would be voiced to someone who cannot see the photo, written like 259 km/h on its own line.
100 km/h
